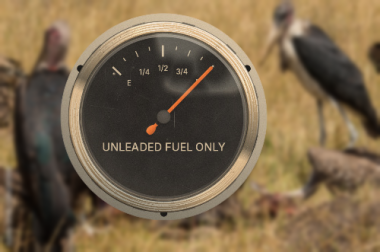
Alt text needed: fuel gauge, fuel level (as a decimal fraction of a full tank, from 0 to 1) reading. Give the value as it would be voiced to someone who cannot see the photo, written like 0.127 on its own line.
1
